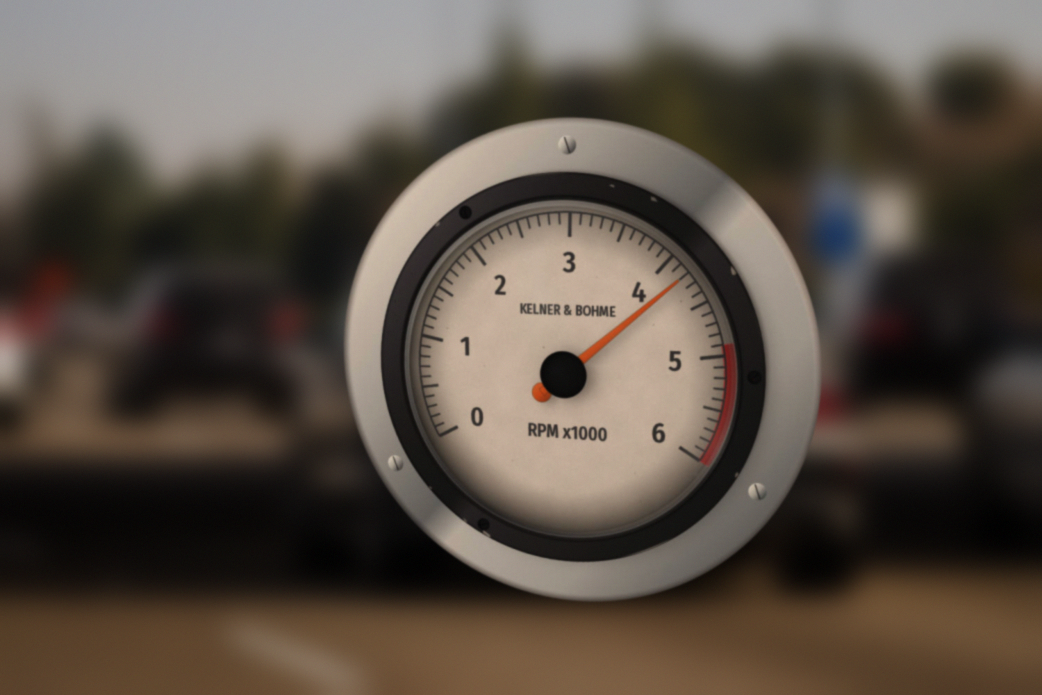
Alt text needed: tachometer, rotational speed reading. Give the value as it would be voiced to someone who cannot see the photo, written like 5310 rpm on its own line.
4200 rpm
